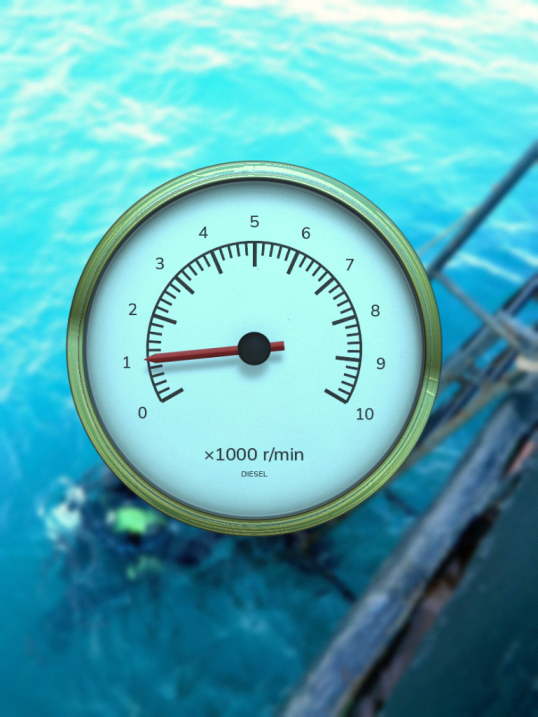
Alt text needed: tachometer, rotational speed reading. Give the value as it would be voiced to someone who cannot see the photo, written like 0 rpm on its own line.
1000 rpm
